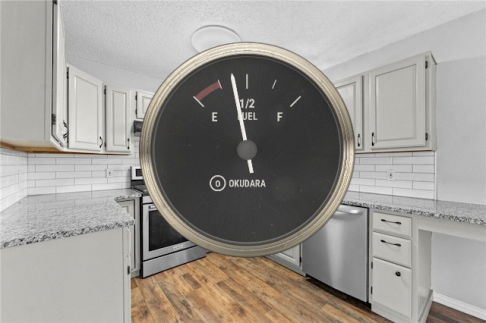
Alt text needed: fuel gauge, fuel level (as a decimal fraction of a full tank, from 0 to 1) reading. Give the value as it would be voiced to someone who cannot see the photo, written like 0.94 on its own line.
0.375
